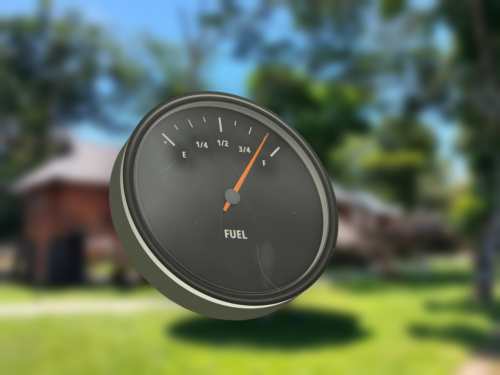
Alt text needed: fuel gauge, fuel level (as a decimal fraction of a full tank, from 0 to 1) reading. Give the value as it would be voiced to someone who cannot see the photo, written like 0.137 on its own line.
0.875
